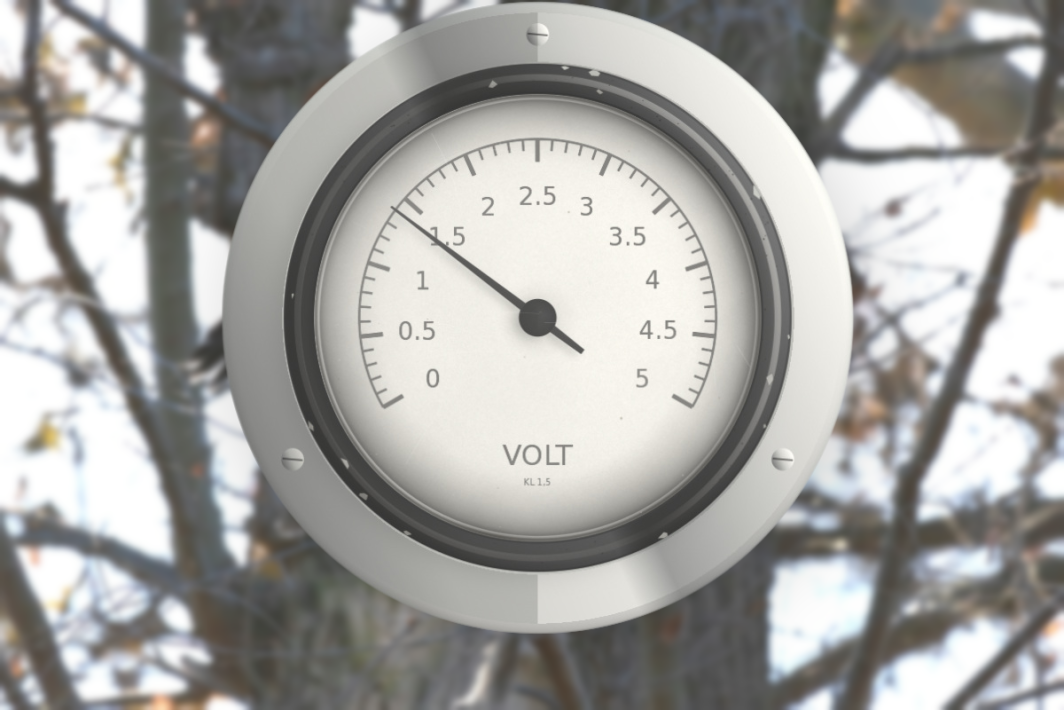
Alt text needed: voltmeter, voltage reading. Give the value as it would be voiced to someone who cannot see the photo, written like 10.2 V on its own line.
1.4 V
